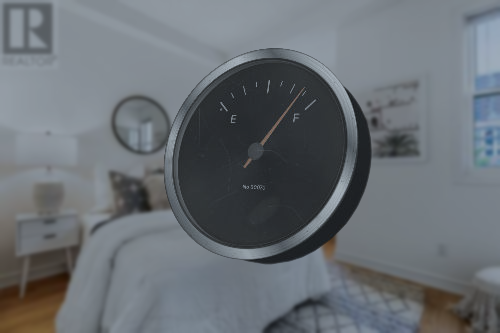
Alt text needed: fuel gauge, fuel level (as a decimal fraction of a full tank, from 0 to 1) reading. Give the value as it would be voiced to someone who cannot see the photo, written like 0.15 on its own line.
0.875
